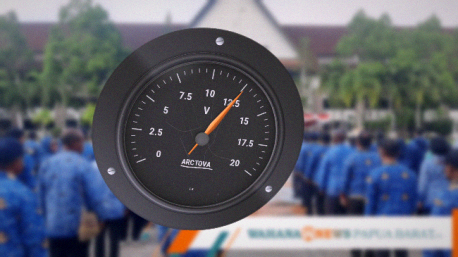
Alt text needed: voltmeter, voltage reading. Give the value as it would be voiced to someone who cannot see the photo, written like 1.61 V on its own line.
12.5 V
